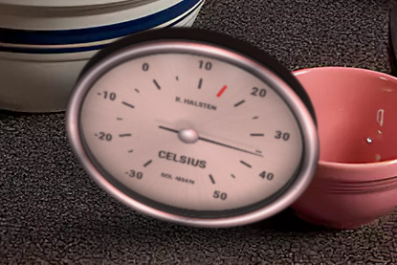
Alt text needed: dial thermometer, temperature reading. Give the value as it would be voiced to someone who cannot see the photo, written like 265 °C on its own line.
35 °C
